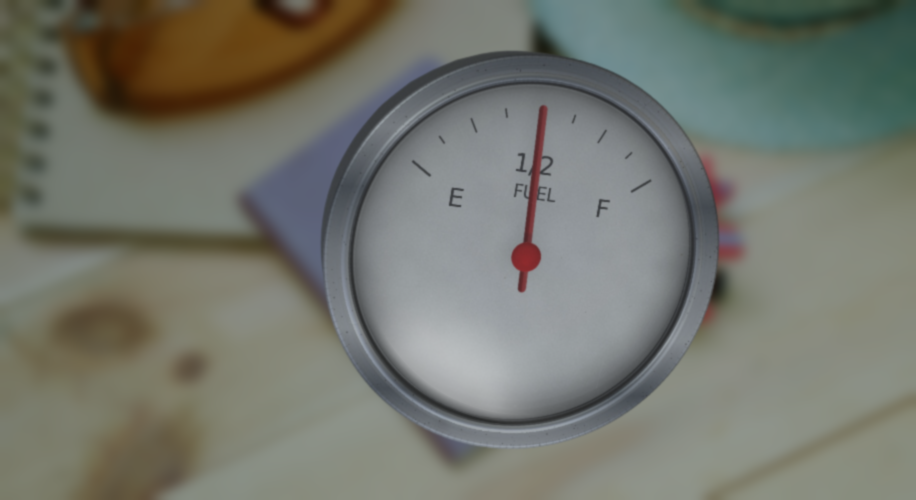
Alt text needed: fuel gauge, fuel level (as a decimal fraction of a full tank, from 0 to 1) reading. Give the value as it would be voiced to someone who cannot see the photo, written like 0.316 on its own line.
0.5
